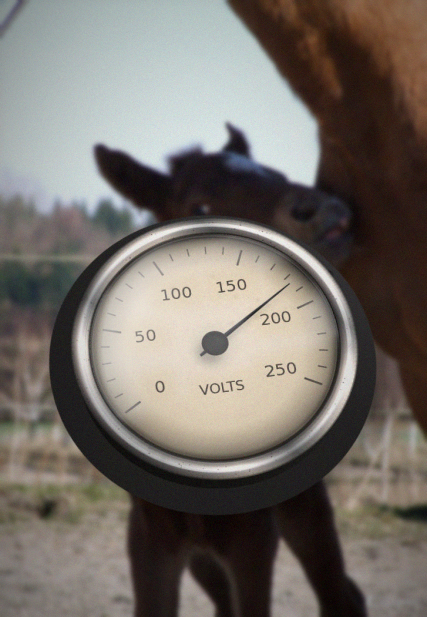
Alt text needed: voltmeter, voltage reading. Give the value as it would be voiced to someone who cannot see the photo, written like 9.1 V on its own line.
185 V
